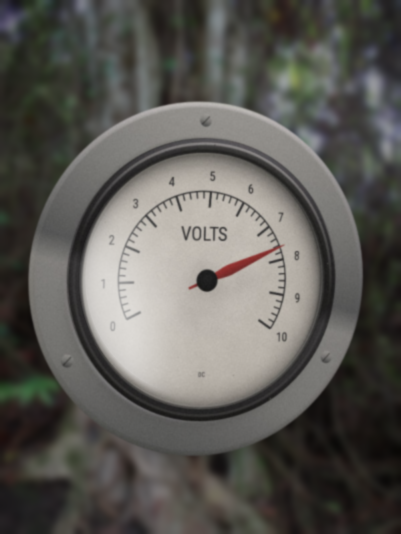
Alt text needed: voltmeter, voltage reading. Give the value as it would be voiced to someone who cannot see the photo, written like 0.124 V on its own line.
7.6 V
